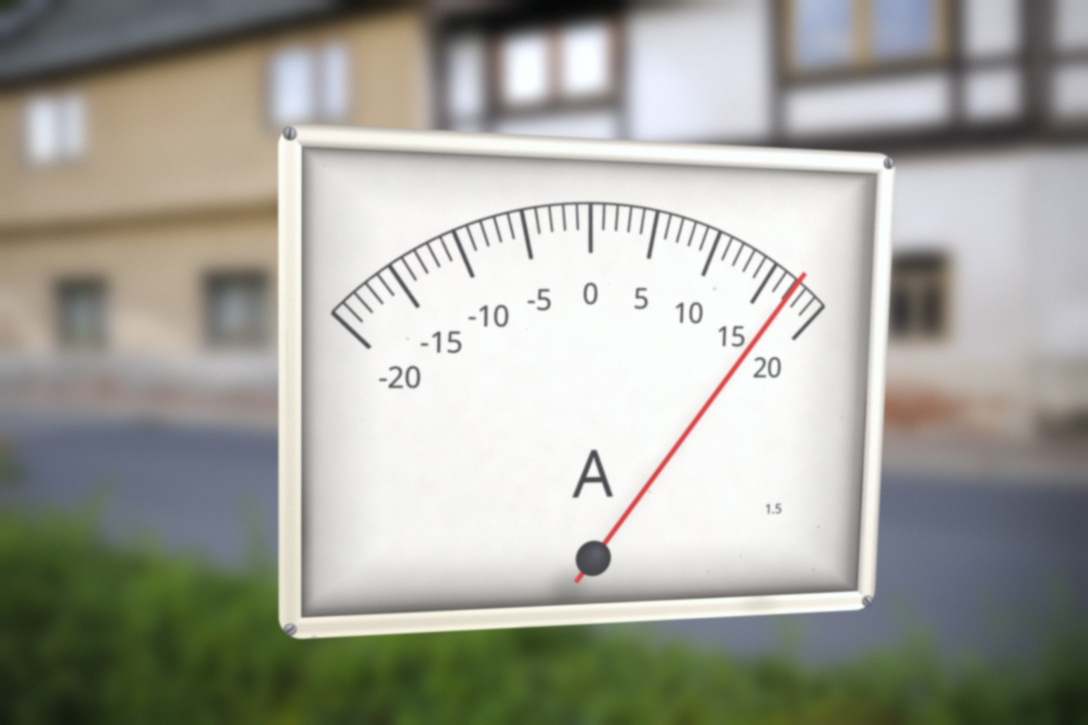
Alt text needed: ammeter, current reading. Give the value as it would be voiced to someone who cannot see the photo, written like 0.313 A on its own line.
17 A
